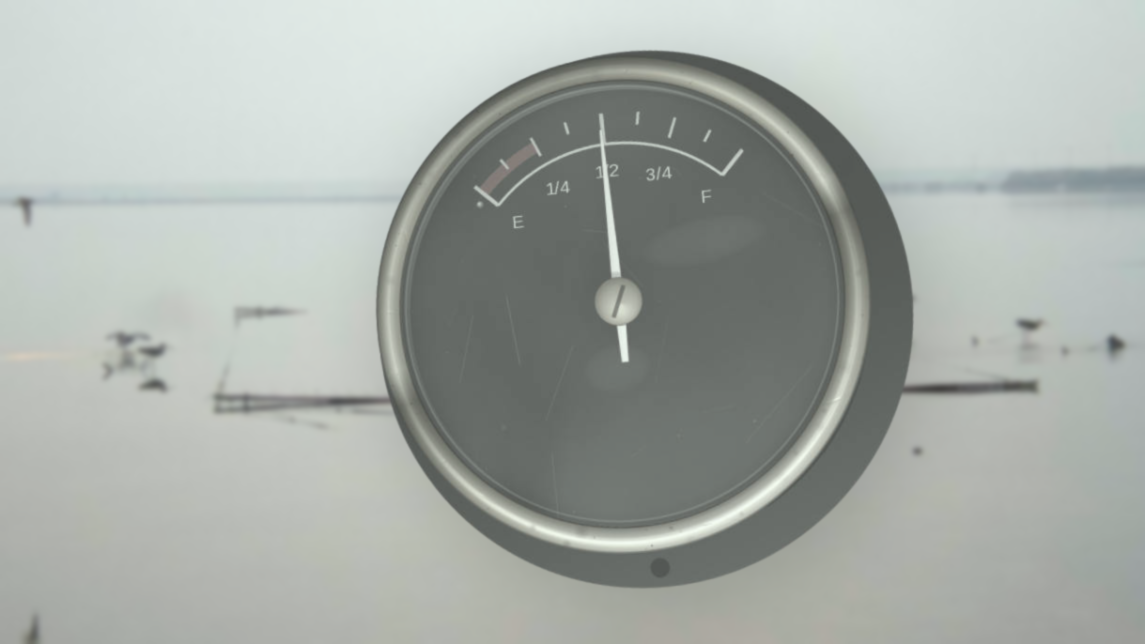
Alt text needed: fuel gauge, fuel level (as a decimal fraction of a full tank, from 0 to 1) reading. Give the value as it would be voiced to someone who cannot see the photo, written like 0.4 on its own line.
0.5
